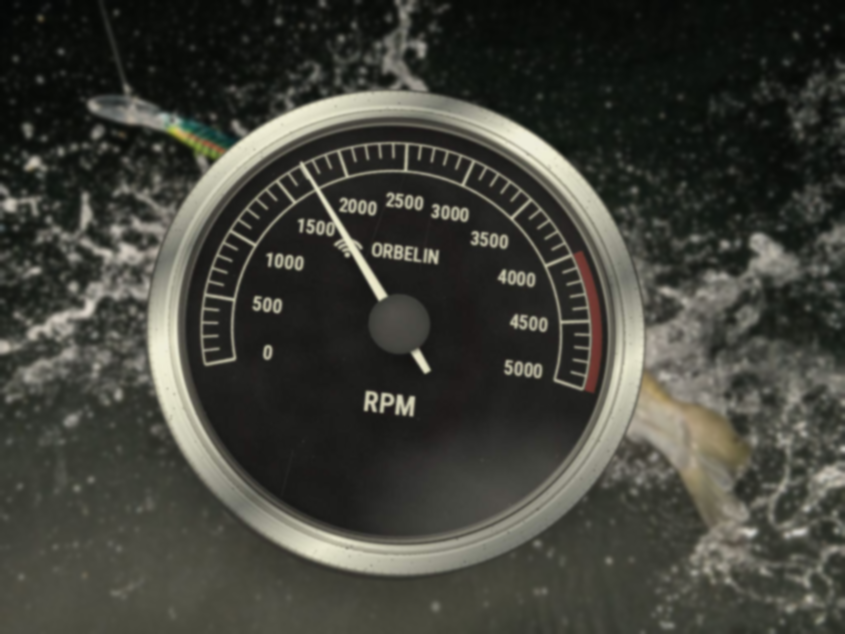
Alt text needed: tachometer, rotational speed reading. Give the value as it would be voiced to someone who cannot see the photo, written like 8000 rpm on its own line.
1700 rpm
